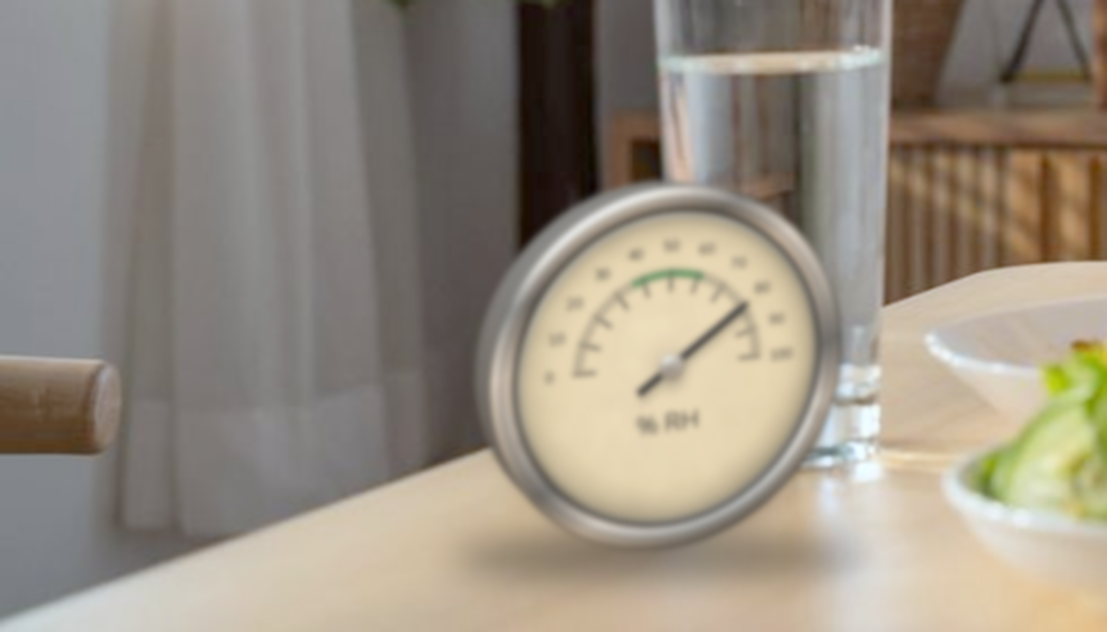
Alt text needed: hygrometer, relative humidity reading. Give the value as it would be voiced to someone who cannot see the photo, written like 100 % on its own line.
80 %
